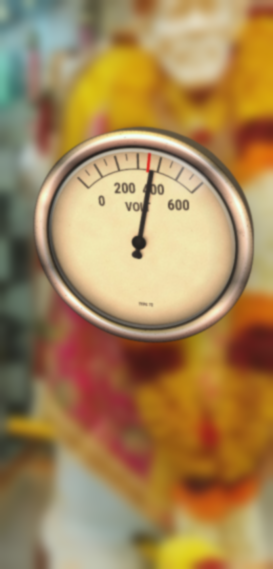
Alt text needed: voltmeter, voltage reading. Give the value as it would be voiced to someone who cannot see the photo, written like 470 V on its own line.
375 V
